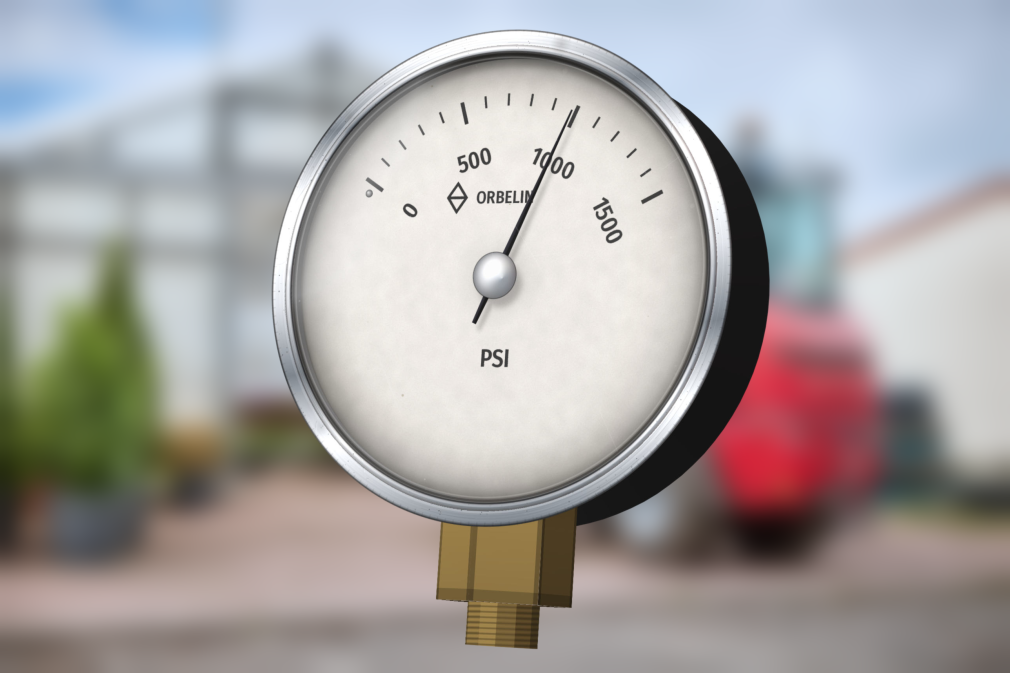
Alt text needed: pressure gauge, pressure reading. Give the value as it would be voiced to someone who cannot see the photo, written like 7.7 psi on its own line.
1000 psi
